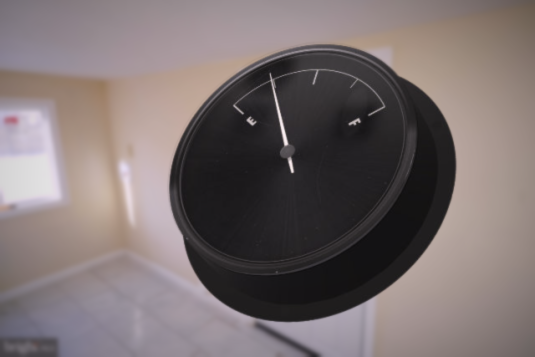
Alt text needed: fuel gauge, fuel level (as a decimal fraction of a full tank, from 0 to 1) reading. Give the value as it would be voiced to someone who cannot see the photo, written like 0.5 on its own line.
0.25
